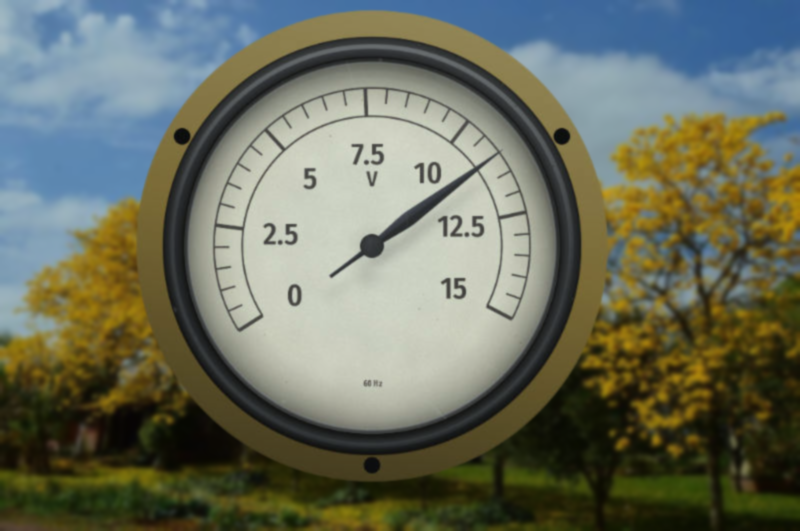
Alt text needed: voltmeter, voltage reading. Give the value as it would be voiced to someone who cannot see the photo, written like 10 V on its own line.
11 V
